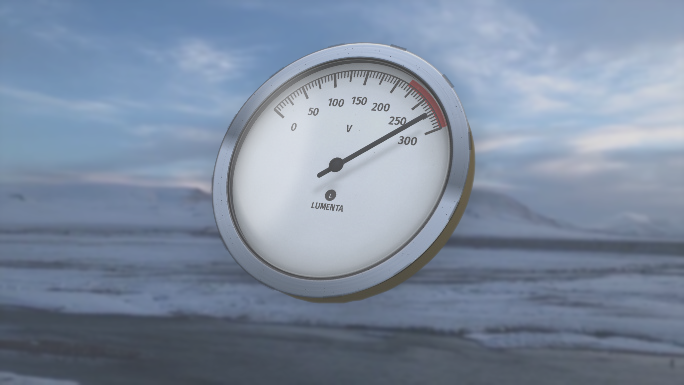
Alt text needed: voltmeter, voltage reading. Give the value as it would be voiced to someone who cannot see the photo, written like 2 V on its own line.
275 V
